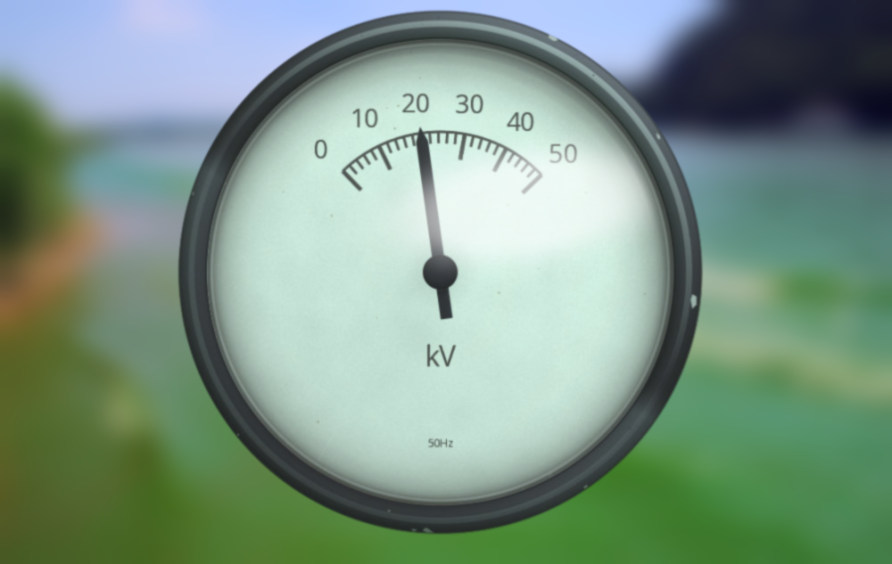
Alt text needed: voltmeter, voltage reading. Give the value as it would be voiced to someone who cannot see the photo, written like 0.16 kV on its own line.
20 kV
